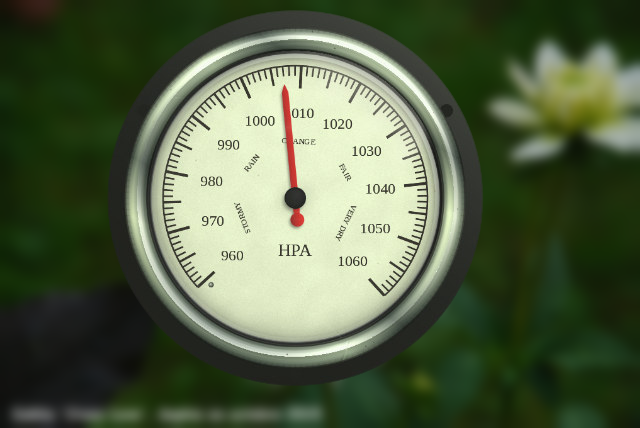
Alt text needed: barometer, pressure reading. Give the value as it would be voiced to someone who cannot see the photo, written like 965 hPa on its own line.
1007 hPa
